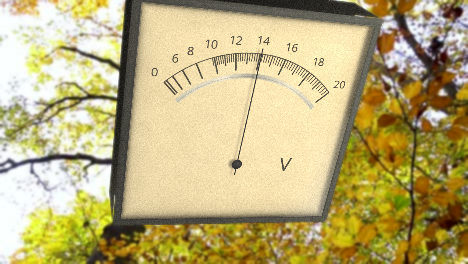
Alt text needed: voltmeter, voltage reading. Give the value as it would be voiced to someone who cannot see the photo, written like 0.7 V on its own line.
14 V
